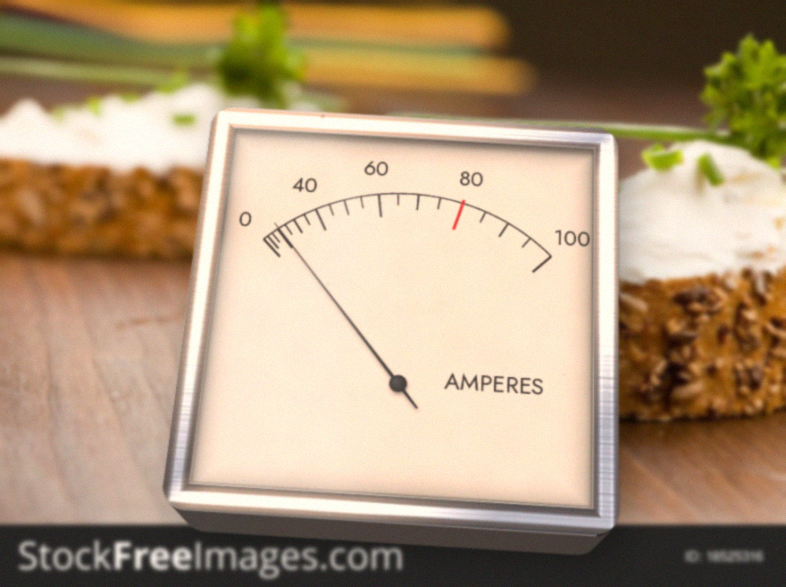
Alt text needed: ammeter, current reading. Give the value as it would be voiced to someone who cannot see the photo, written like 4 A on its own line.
20 A
